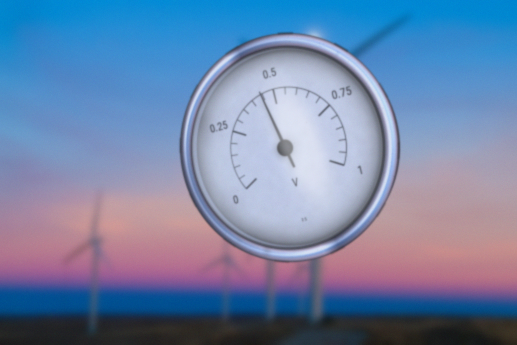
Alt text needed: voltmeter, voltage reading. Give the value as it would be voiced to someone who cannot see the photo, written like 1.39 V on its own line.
0.45 V
